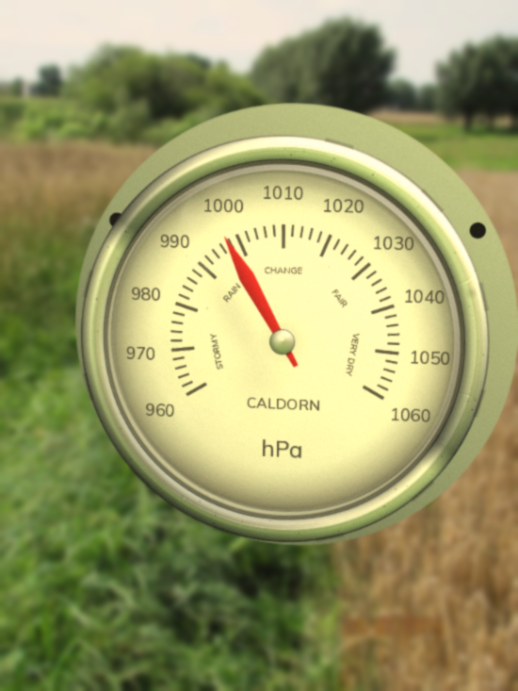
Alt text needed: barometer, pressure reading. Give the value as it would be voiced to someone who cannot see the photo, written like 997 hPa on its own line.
998 hPa
